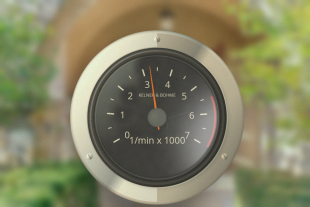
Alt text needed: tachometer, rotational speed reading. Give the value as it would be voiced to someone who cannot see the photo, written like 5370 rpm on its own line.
3250 rpm
